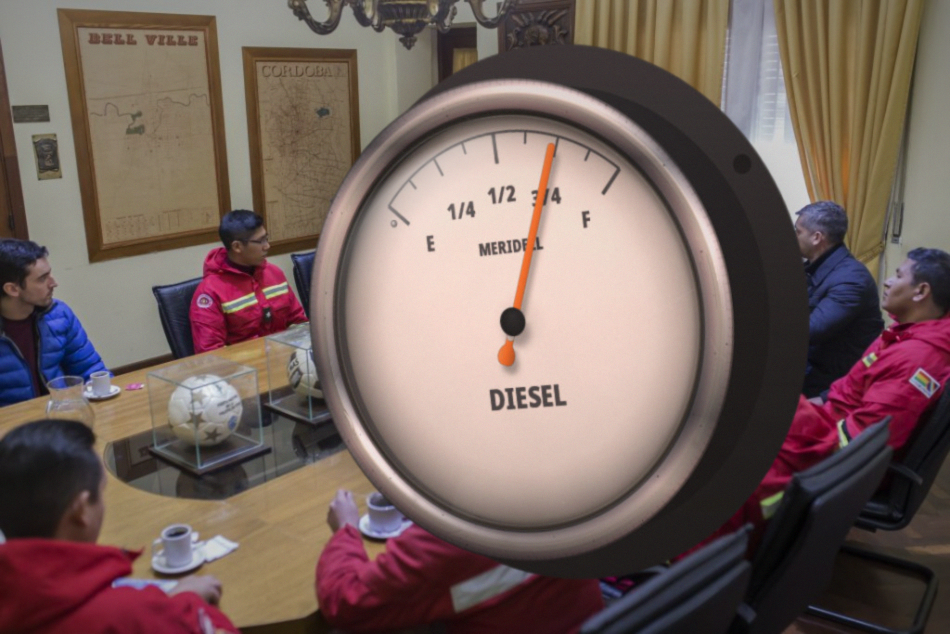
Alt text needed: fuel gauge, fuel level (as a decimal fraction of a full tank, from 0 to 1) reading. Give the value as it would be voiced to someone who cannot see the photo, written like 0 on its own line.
0.75
